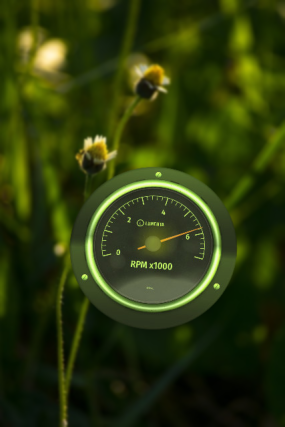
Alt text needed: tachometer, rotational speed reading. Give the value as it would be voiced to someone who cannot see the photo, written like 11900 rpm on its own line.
5800 rpm
